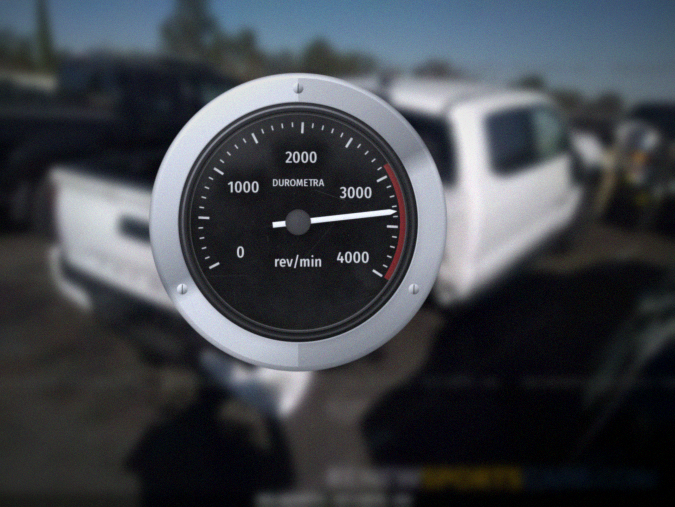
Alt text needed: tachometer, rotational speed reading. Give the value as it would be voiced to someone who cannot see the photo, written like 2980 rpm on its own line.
3350 rpm
